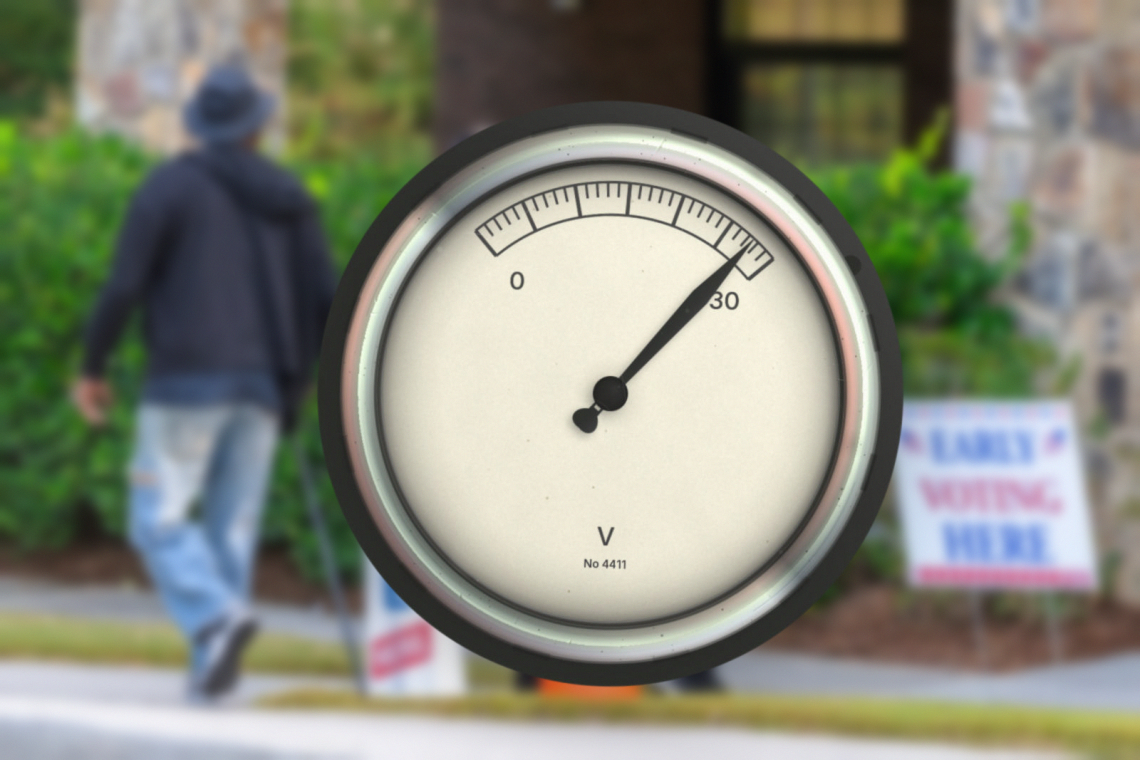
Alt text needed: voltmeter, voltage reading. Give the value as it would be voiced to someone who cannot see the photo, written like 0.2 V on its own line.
27.5 V
